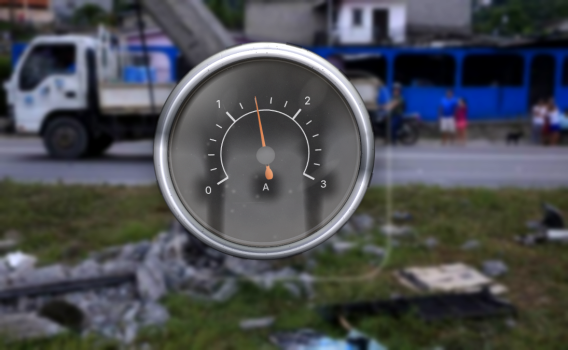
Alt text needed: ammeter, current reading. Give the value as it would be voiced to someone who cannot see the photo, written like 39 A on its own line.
1.4 A
